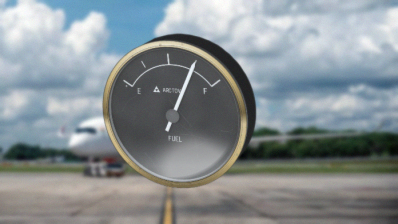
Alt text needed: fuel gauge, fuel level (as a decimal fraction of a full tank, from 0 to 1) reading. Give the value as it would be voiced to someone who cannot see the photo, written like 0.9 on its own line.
0.75
